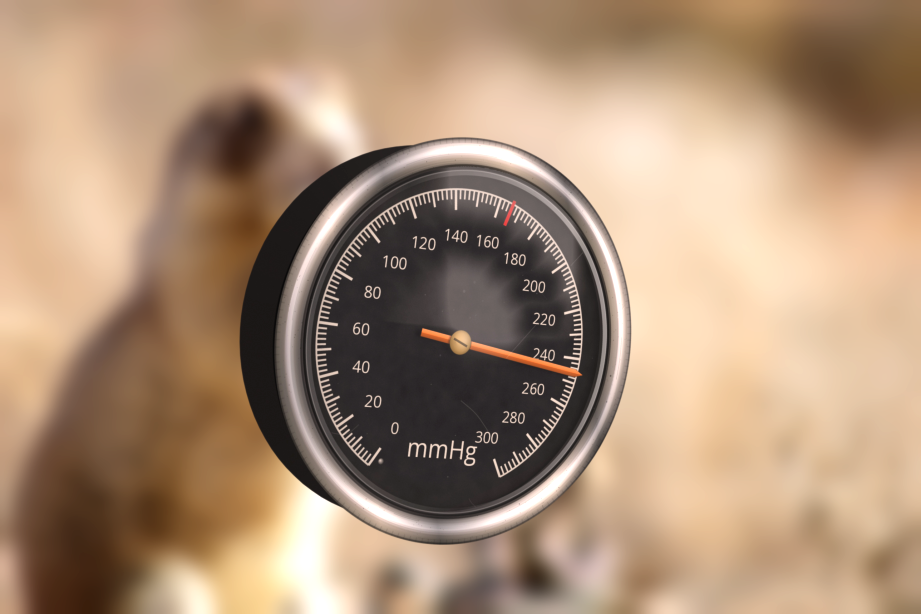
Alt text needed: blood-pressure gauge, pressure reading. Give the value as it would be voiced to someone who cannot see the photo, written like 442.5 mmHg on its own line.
246 mmHg
